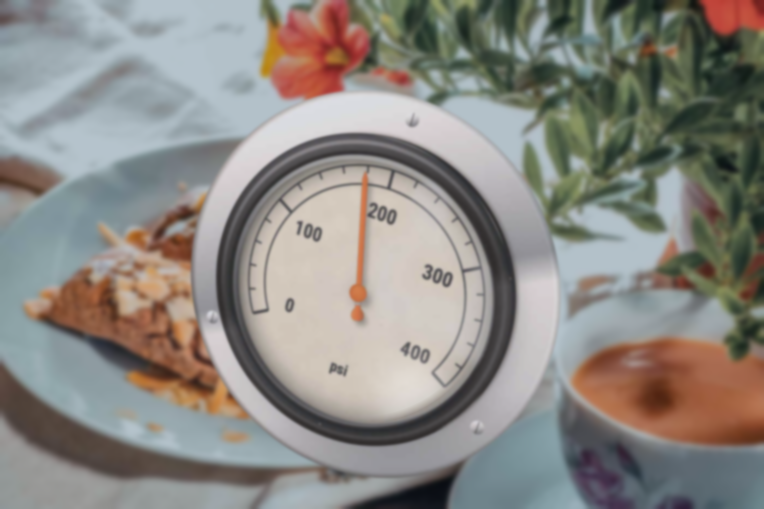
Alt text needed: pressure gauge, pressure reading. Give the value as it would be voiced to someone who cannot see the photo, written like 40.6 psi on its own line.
180 psi
